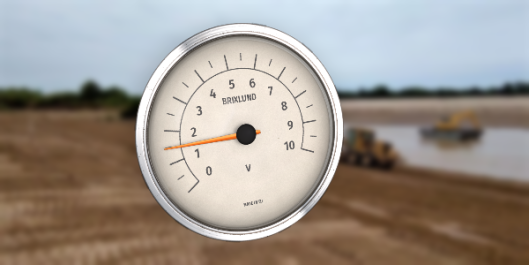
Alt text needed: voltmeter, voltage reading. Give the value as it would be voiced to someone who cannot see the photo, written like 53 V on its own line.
1.5 V
